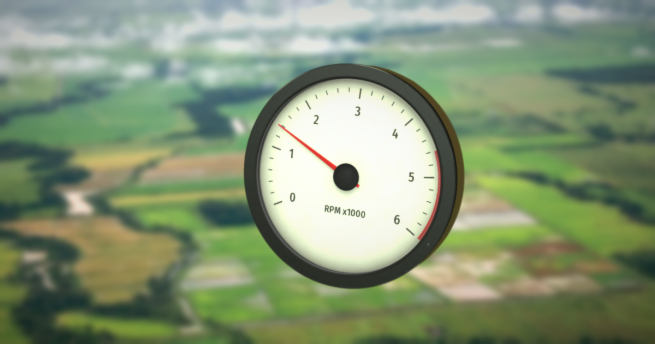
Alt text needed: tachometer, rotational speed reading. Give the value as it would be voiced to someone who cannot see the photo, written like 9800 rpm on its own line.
1400 rpm
